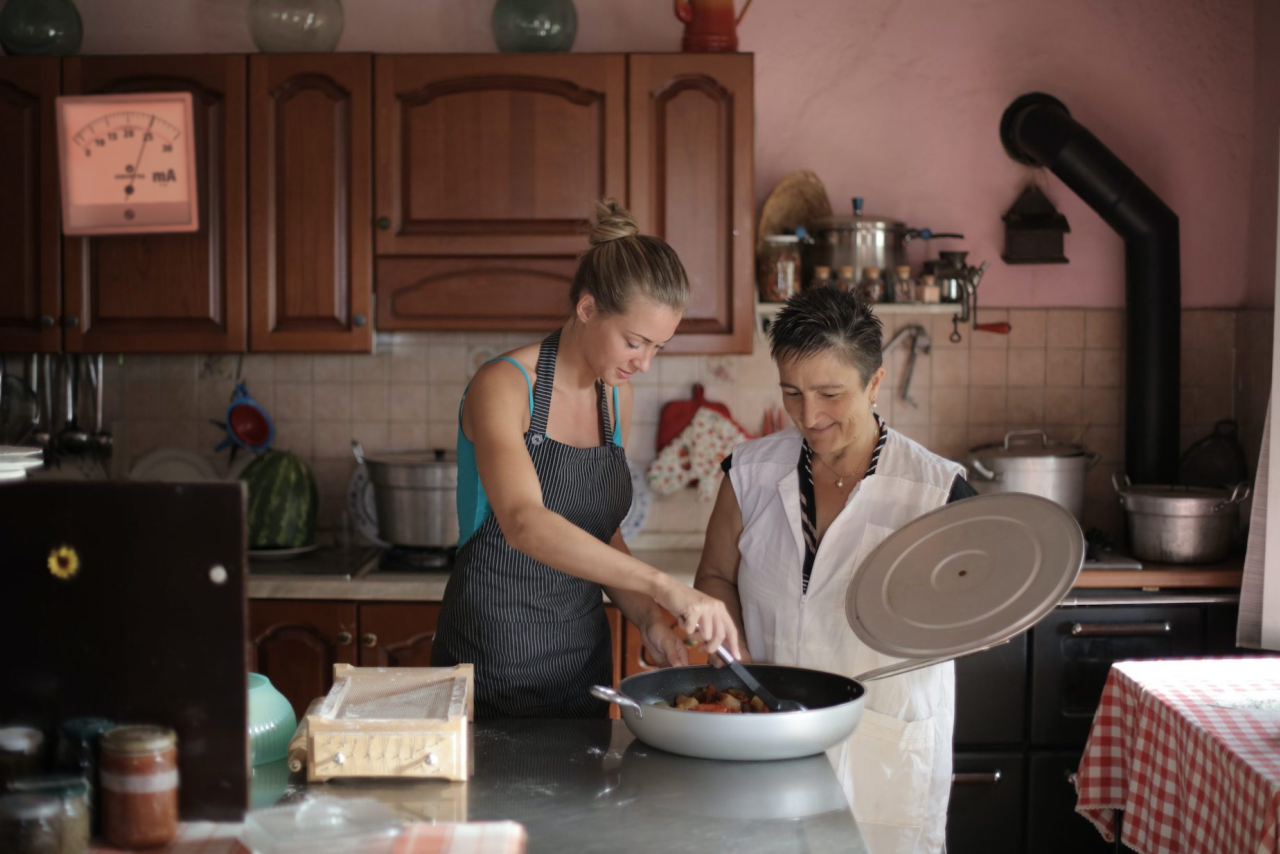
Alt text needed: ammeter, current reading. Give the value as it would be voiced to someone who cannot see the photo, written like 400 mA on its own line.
25 mA
